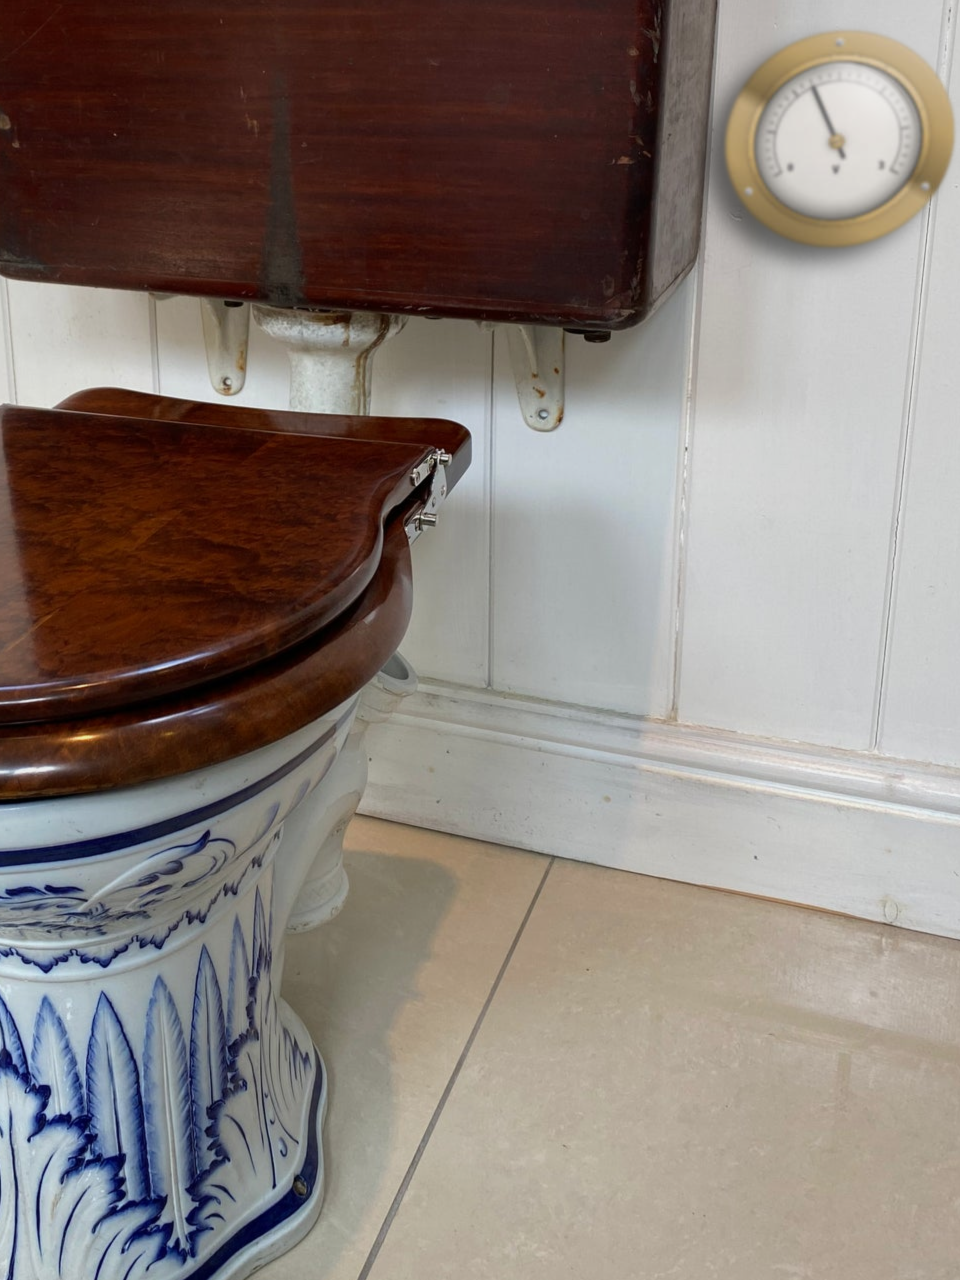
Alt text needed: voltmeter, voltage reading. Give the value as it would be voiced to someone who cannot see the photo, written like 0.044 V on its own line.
1.2 V
